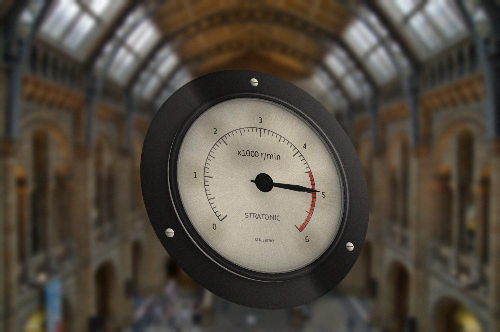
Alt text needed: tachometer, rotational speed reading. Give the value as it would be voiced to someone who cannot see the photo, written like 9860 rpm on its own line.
5000 rpm
